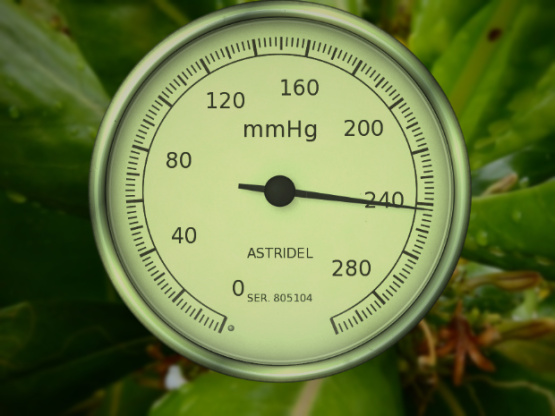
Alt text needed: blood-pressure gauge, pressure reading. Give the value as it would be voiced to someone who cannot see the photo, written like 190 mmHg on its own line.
242 mmHg
